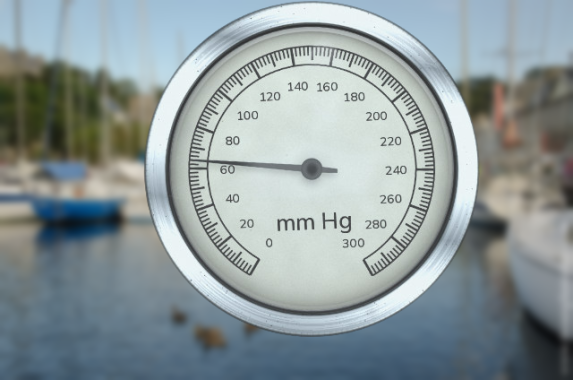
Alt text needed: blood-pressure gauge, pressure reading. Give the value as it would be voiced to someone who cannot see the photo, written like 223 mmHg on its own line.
64 mmHg
